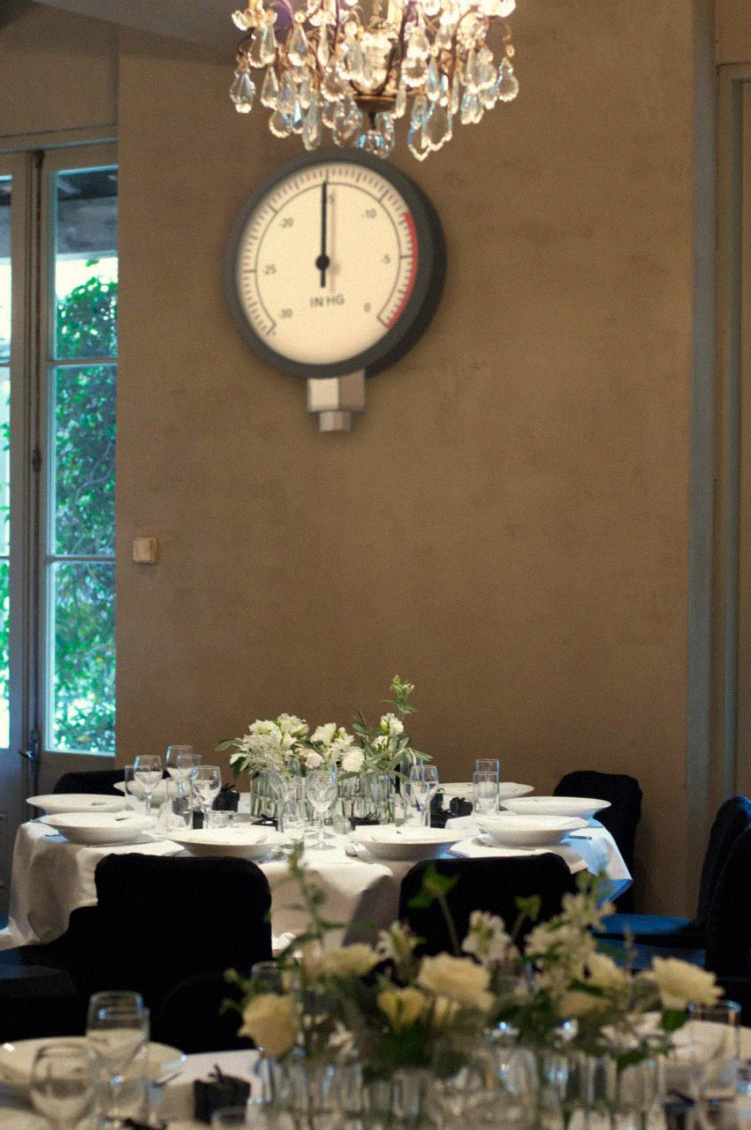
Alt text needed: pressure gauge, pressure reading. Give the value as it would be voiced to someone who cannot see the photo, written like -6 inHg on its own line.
-15 inHg
